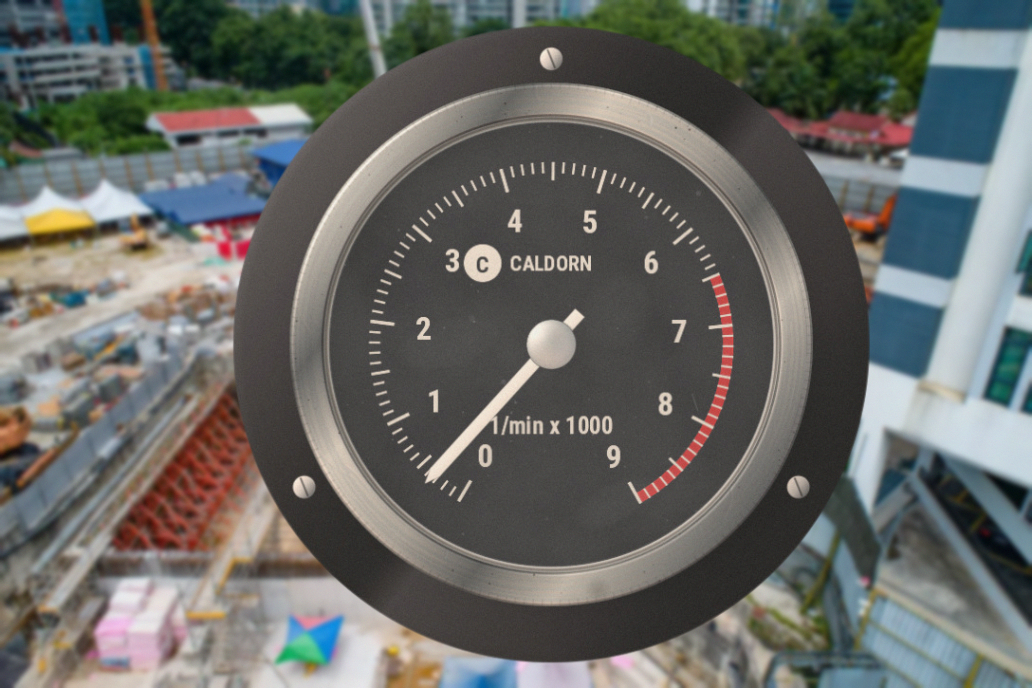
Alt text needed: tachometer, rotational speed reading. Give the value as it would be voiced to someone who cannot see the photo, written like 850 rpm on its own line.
350 rpm
